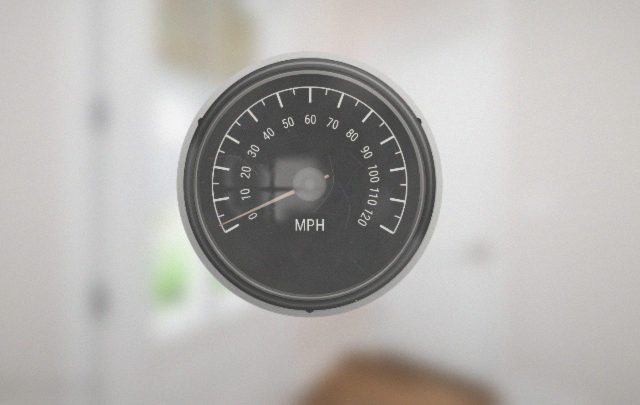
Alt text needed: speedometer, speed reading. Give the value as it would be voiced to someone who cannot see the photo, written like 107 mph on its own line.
2.5 mph
